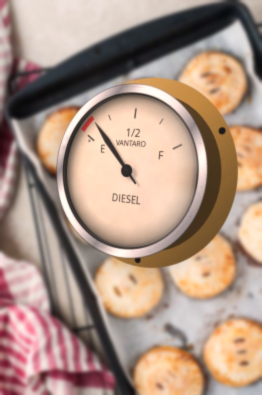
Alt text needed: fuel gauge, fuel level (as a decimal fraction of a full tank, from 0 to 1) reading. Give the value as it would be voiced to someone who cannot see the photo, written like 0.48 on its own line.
0.125
